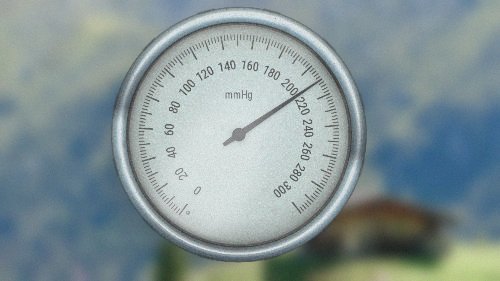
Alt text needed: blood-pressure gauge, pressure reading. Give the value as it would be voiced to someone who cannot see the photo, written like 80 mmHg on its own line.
210 mmHg
